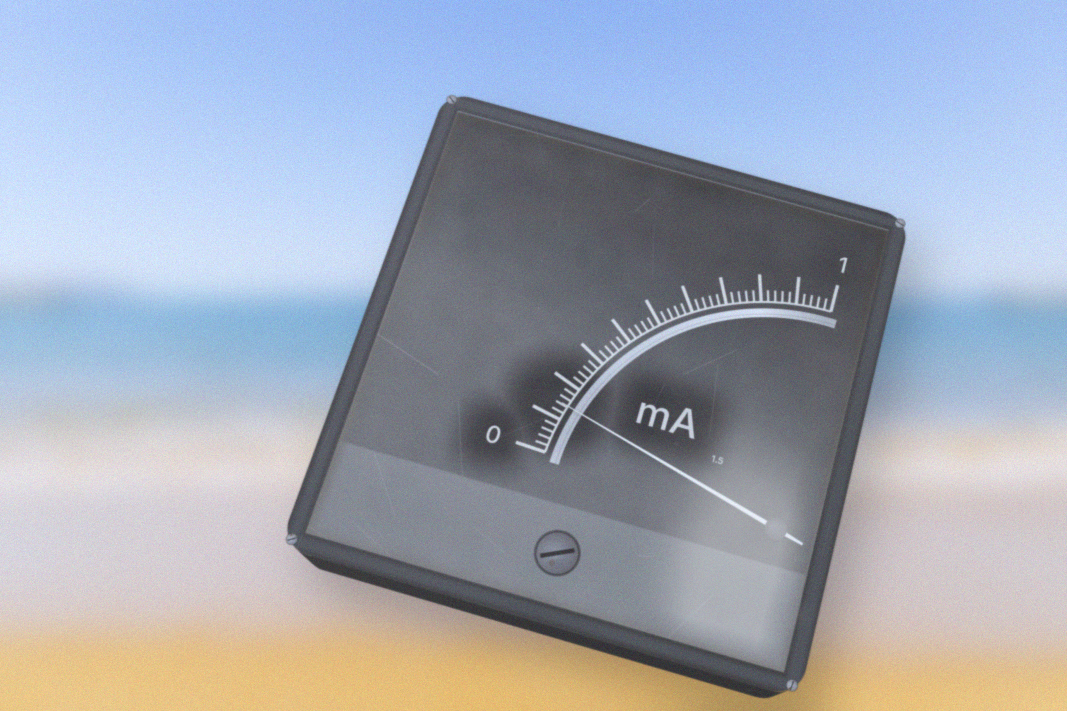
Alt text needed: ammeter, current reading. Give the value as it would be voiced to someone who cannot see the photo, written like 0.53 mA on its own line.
0.14 mA
